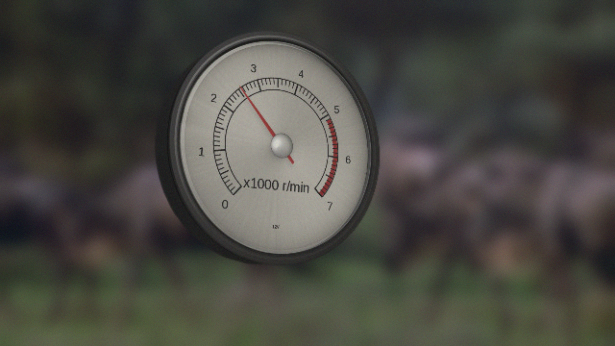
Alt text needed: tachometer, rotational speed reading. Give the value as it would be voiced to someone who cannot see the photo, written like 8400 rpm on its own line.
2500 rpm
